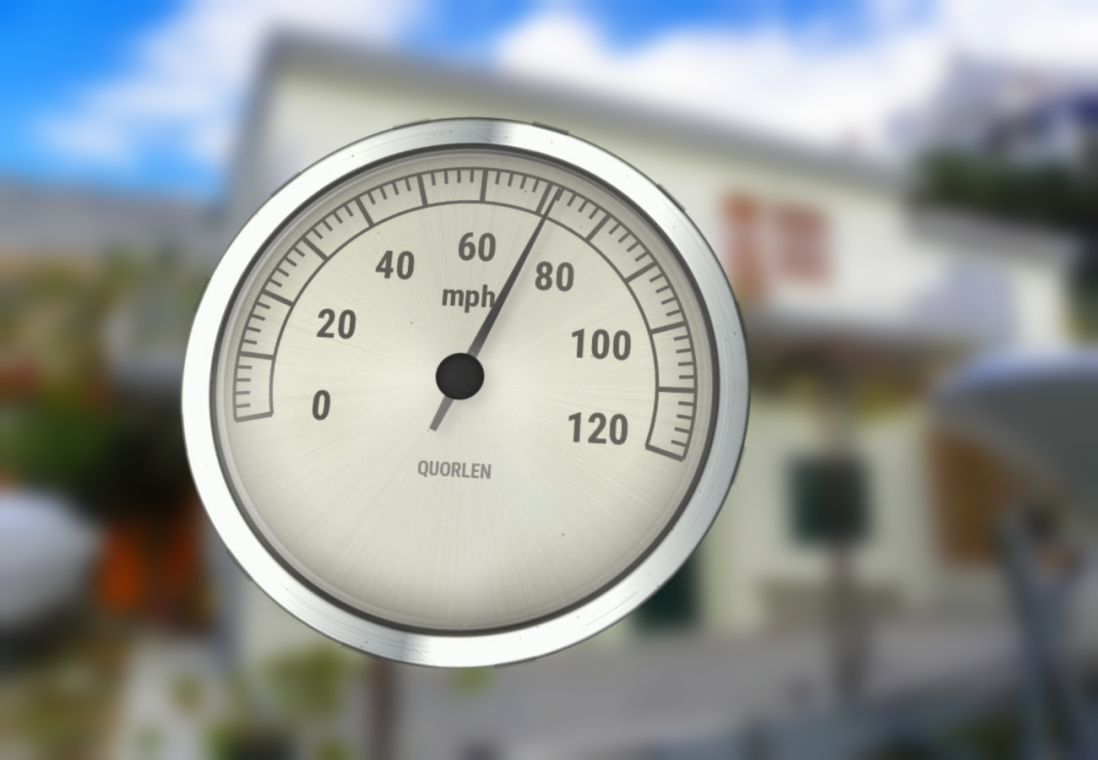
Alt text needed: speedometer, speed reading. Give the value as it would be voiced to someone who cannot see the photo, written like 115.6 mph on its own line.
72 mph
